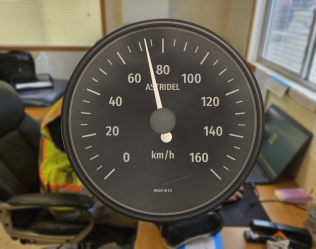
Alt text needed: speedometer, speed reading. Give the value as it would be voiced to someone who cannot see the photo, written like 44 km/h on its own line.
72.5 km/h
